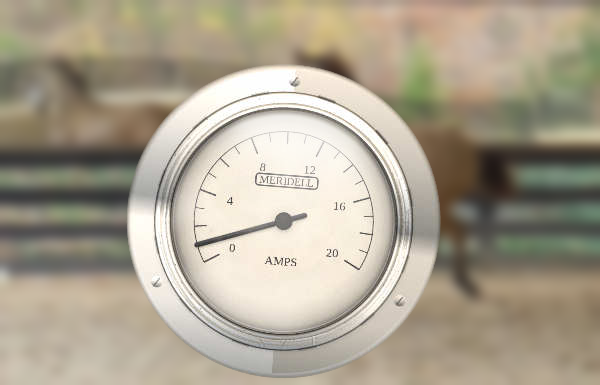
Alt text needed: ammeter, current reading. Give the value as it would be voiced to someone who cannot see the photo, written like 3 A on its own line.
1 A
